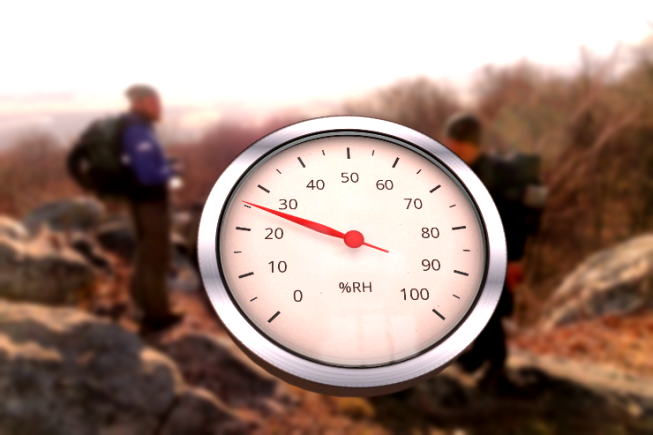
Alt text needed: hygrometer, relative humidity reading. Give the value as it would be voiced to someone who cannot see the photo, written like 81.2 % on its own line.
25 %
